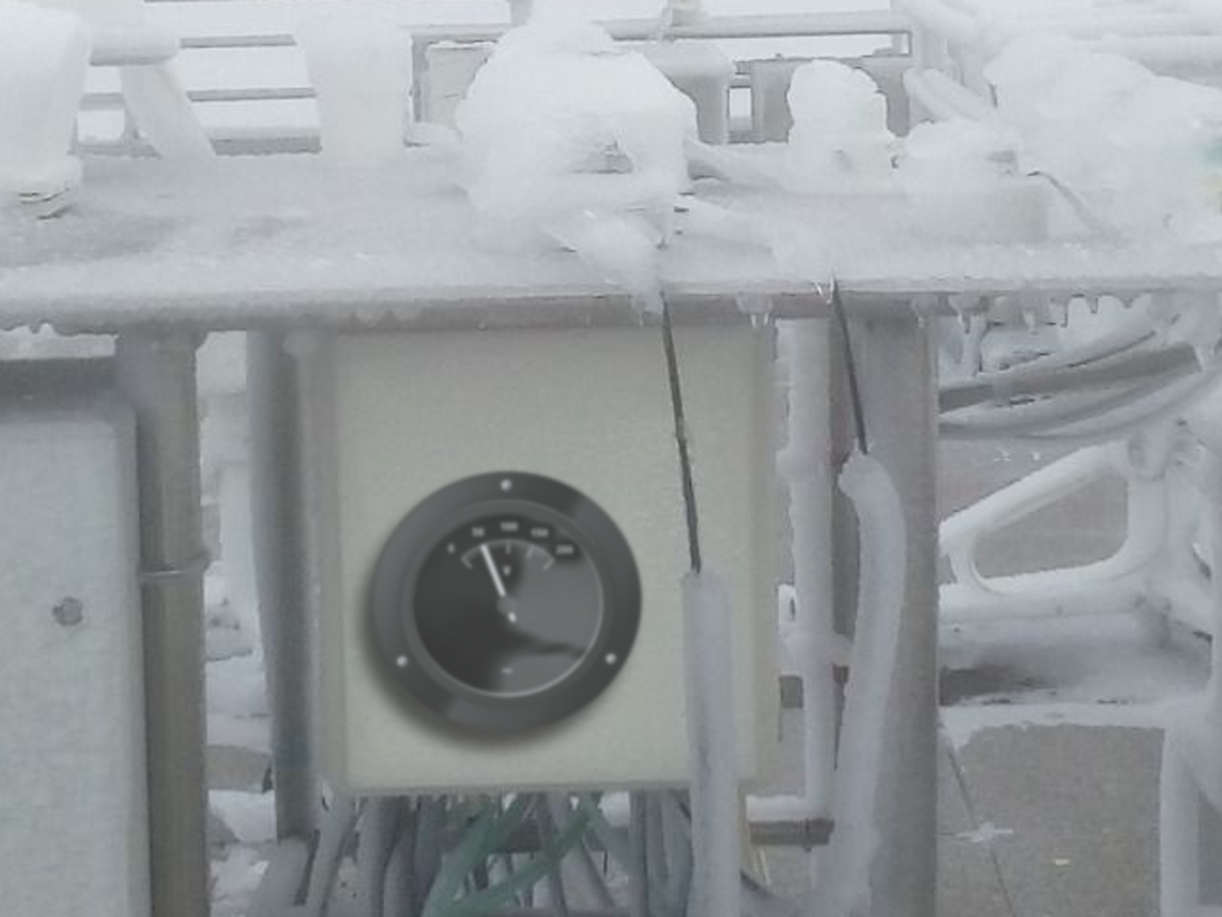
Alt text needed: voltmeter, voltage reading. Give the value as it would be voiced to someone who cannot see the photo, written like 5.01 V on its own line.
50 V
